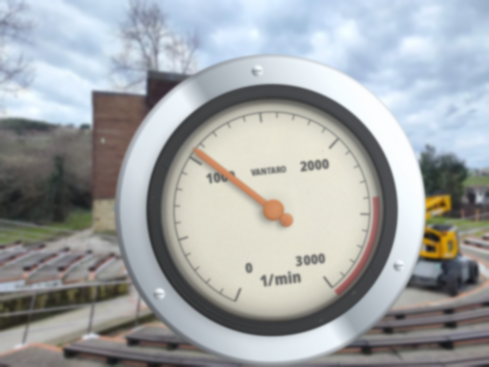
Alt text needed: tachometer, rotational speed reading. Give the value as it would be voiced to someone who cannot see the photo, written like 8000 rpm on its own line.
1050 rpm
